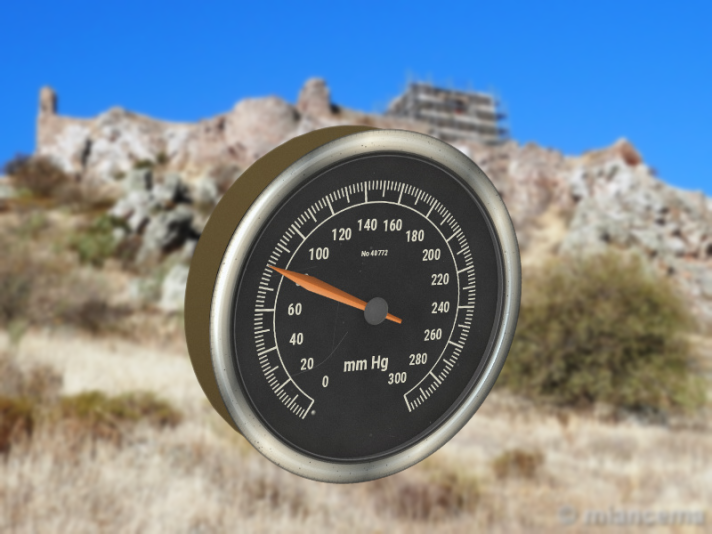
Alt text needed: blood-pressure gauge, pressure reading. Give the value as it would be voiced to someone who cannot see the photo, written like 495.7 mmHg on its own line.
80 mmHg
